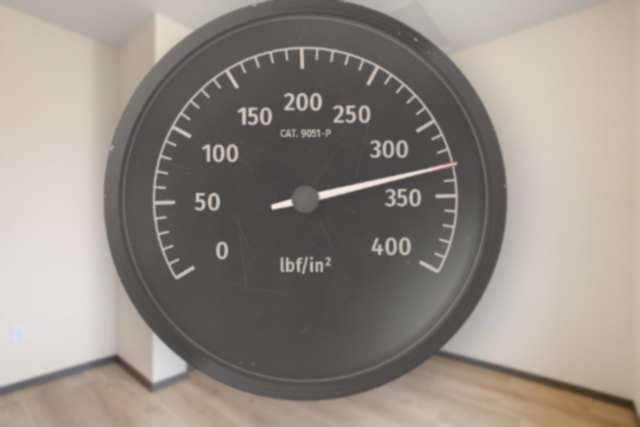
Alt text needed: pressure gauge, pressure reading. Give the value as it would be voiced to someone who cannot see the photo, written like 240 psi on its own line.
330 psi
